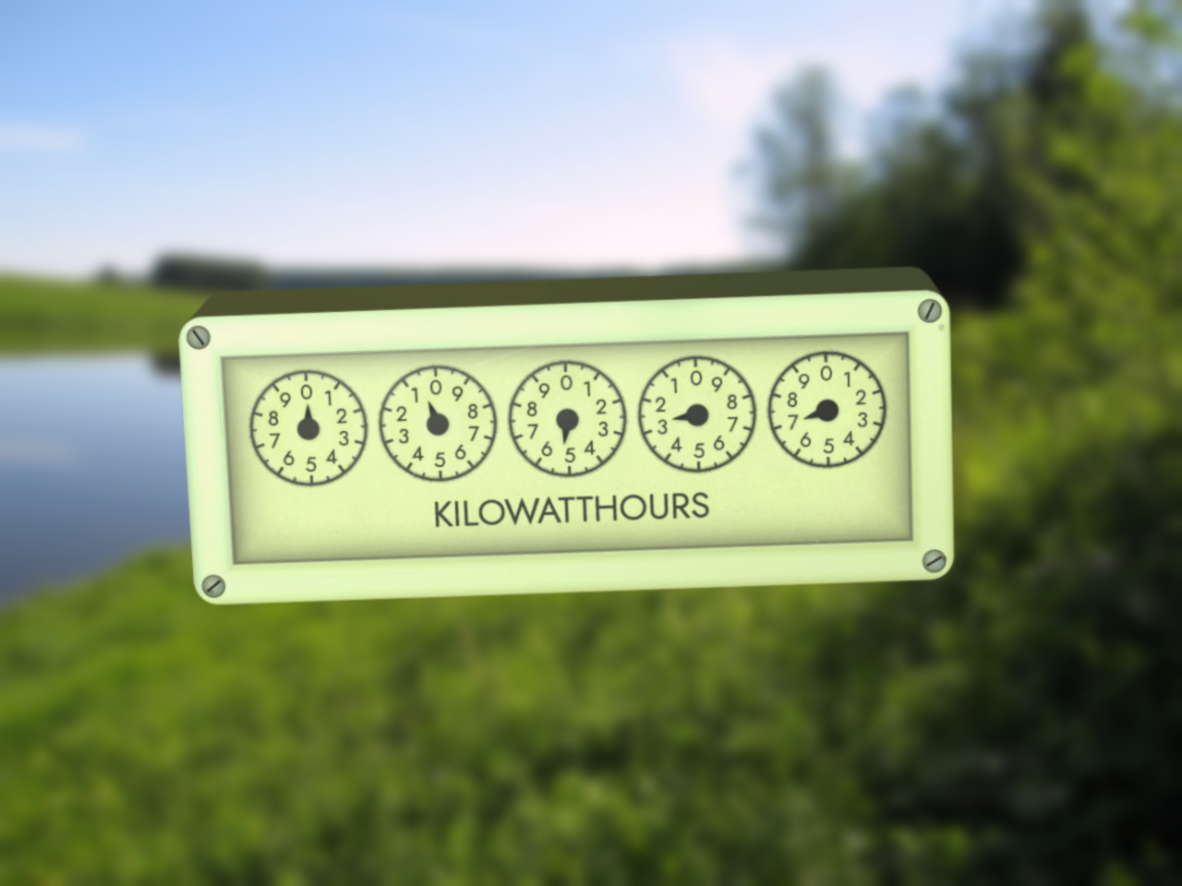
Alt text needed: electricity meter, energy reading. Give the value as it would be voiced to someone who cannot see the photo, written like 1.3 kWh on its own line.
527 kWh
